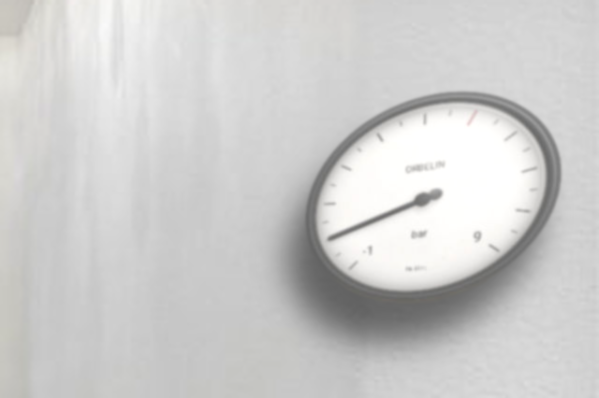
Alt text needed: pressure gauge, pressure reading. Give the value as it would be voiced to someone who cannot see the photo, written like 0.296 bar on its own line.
0 bar
